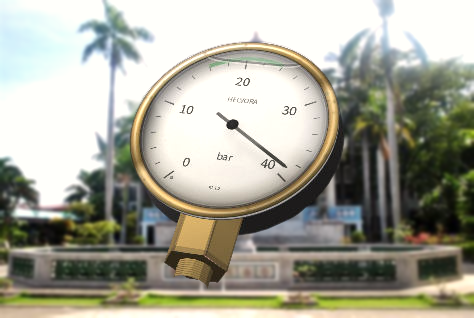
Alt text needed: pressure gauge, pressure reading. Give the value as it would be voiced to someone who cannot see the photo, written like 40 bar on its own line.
39 bar
